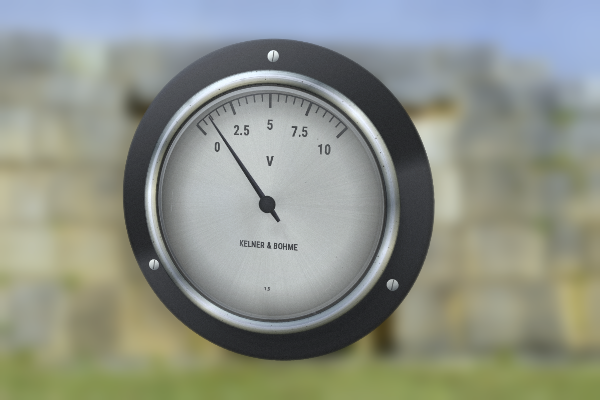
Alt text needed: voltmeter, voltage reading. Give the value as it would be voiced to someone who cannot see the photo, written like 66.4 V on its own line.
1 V
